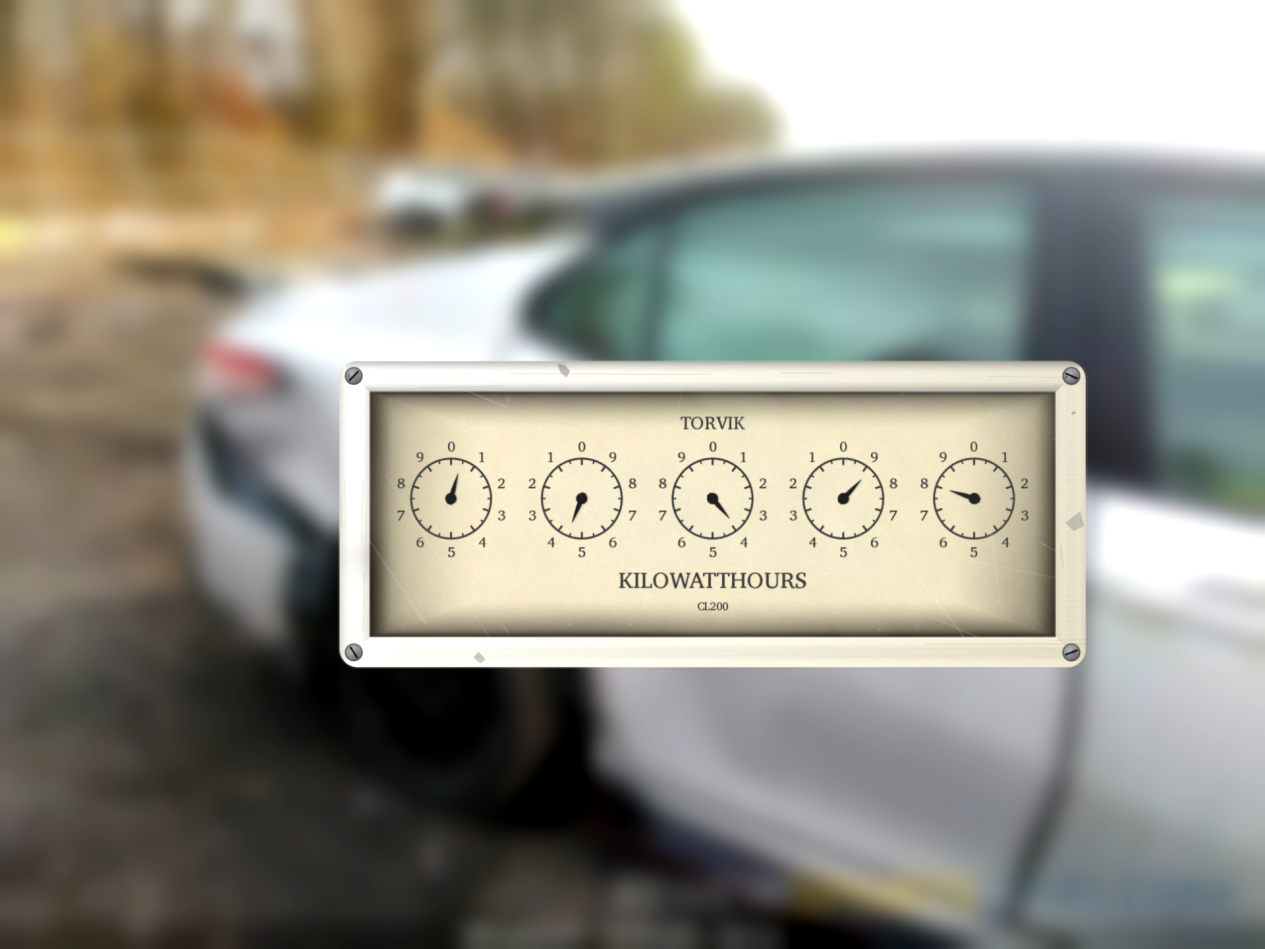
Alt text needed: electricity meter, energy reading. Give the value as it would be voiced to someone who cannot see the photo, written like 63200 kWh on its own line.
4388 kWh
